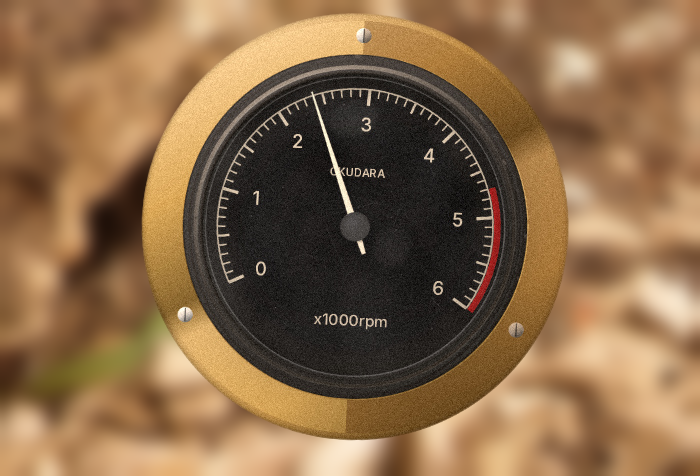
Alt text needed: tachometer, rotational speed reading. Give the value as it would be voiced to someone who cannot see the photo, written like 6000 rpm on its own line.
2400 rpm
